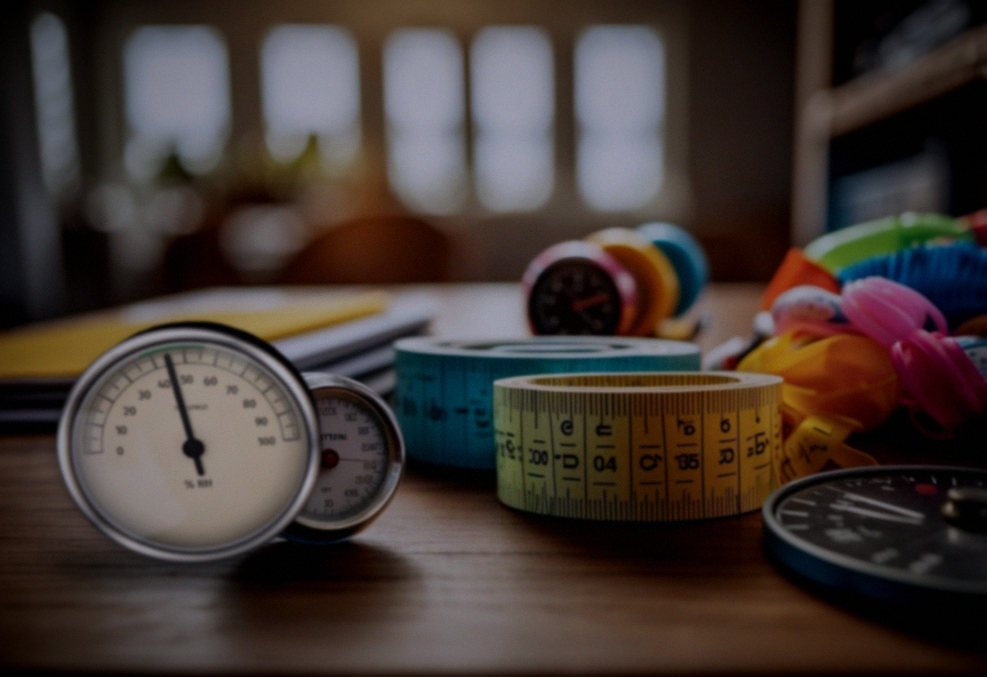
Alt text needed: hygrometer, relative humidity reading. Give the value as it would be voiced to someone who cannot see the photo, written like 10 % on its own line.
45 %
